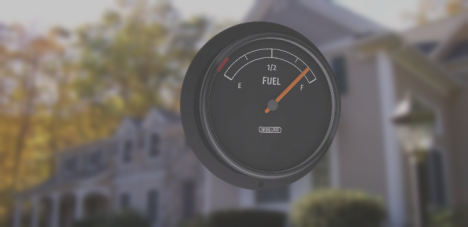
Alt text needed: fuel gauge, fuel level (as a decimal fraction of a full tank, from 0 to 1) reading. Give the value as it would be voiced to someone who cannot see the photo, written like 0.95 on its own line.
0.875
